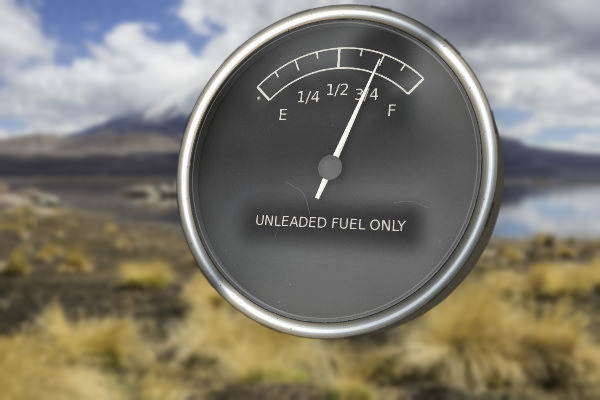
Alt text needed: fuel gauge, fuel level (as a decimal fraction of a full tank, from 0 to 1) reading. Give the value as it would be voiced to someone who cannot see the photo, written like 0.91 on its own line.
0.75
